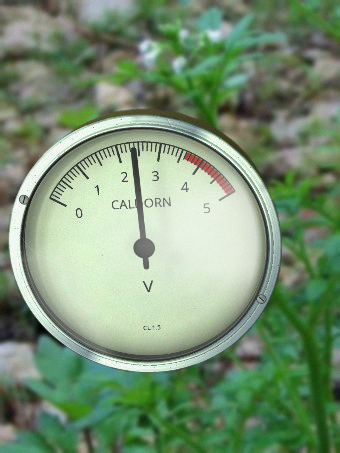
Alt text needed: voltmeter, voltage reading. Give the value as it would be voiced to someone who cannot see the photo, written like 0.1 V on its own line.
2.4 V
